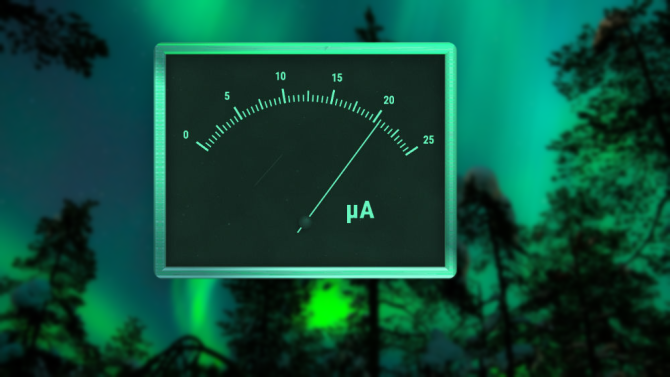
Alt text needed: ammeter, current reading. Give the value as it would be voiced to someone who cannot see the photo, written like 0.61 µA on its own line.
20.5 µA
